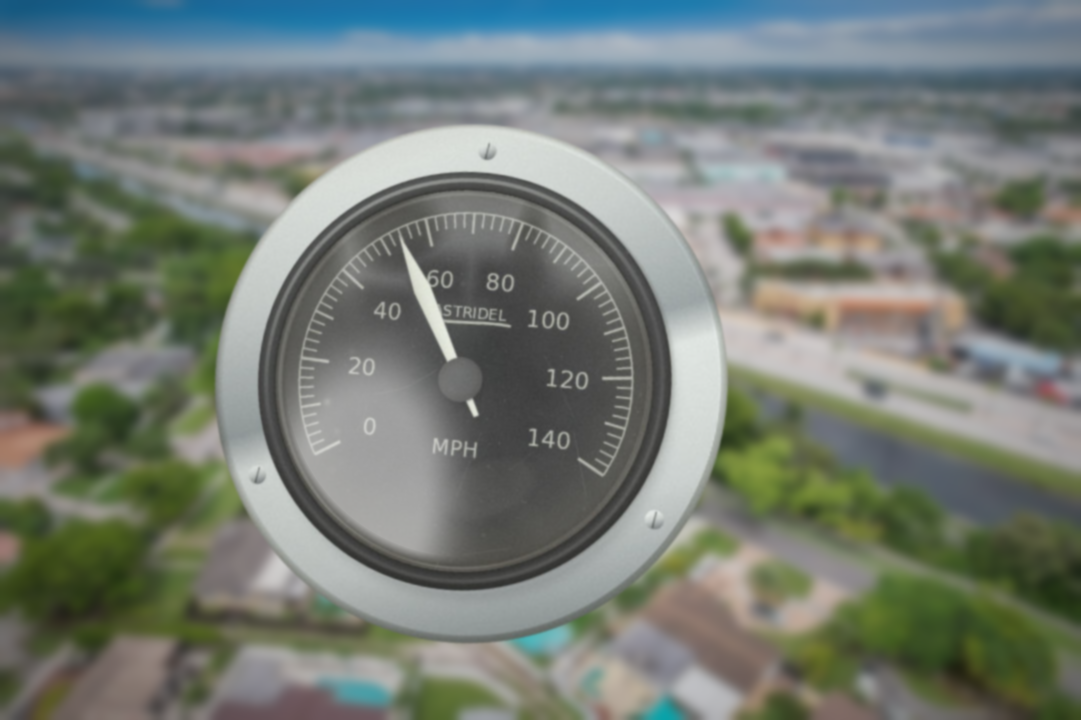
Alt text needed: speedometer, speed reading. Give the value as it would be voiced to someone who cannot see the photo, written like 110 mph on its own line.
54 mph
